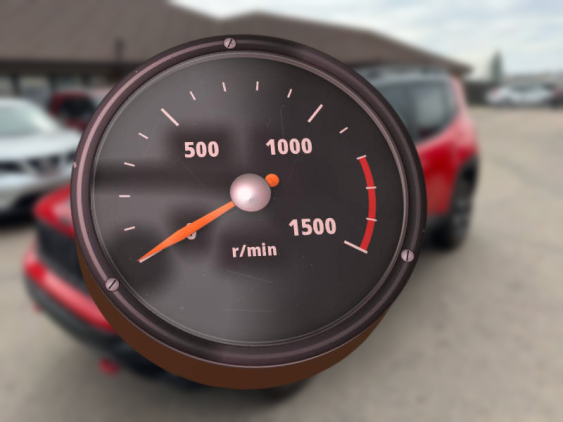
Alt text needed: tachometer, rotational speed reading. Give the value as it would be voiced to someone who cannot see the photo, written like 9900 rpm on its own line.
0 rpm
